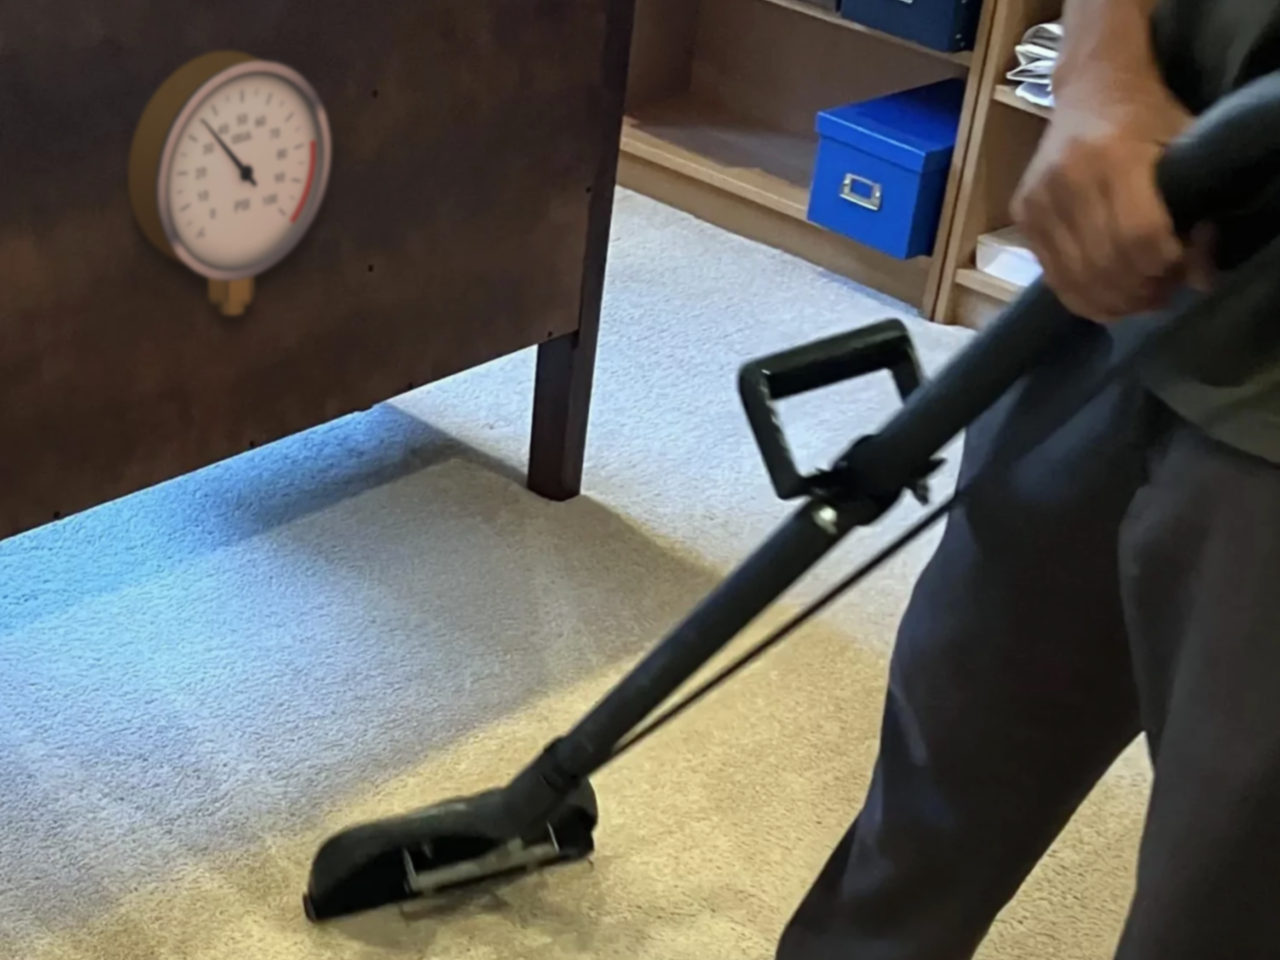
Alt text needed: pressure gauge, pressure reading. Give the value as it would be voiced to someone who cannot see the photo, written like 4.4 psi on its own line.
35 psi
